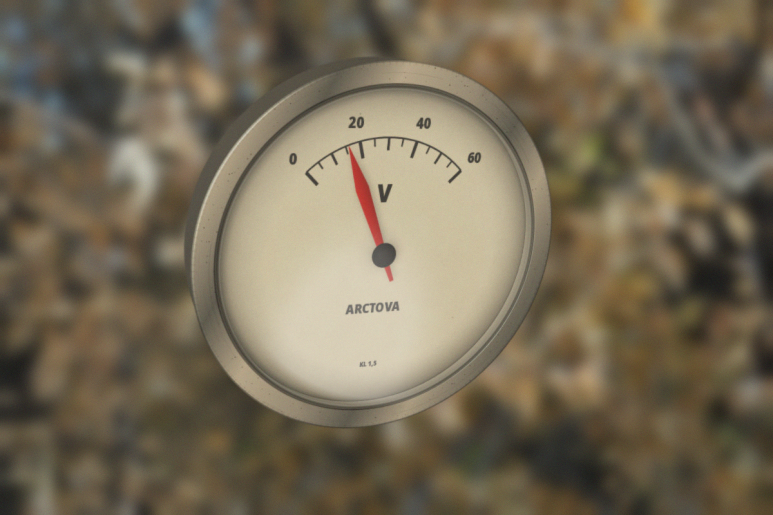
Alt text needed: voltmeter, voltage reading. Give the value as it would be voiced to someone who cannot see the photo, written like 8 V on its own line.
15 V
